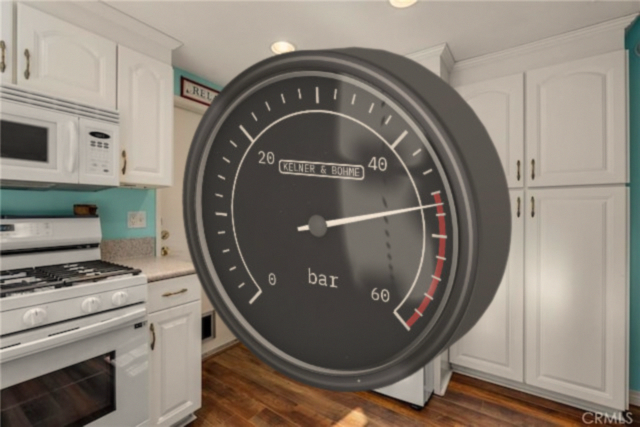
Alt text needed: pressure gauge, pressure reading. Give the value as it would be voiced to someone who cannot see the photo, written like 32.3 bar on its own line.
47 bar
